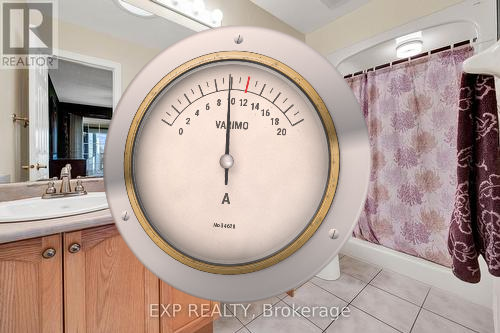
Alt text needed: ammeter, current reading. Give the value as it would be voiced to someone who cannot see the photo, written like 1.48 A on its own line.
10 A
